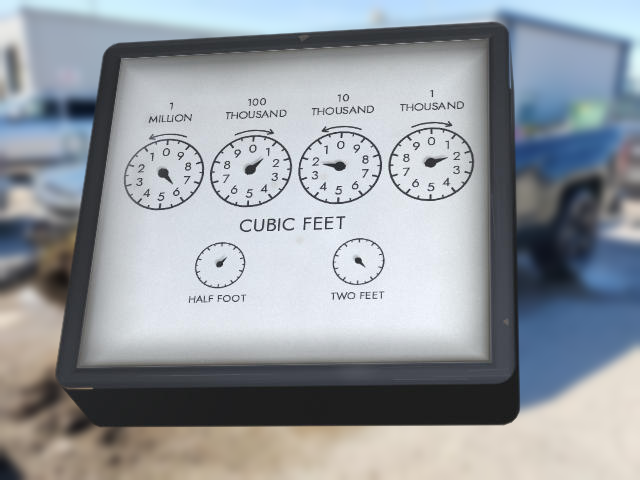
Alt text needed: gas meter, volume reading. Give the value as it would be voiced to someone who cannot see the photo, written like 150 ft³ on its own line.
612200 ft³
